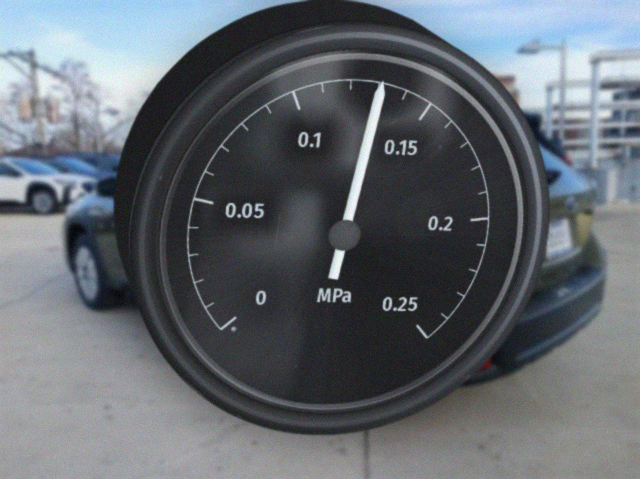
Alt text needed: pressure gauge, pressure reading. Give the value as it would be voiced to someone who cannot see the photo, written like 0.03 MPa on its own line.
0.13 MPa
